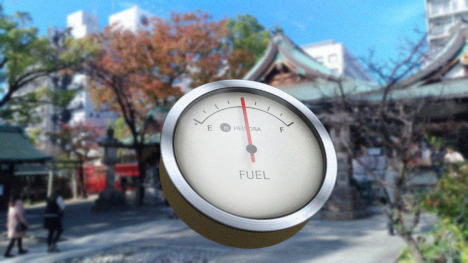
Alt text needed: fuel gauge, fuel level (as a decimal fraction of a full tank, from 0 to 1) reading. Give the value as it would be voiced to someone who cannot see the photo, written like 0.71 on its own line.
0.5
